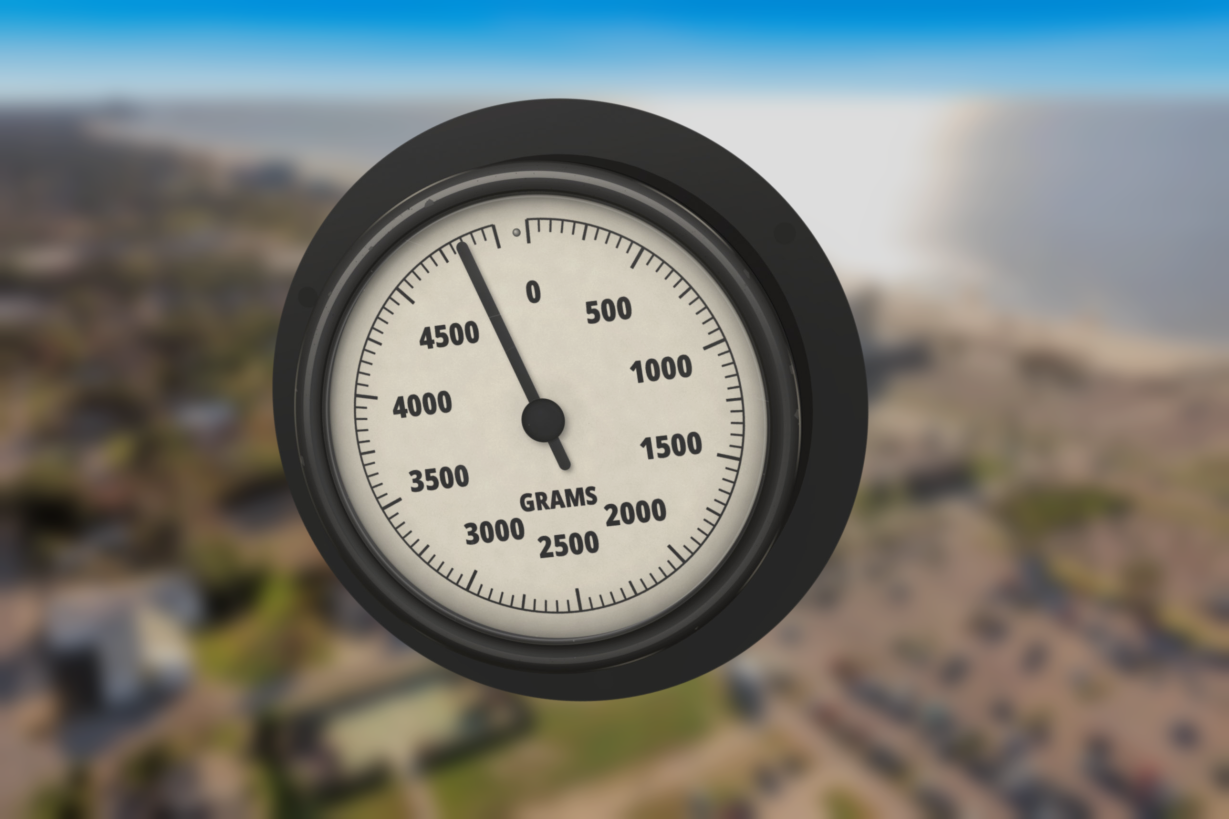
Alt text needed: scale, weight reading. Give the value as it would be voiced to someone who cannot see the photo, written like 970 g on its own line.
4850 g
